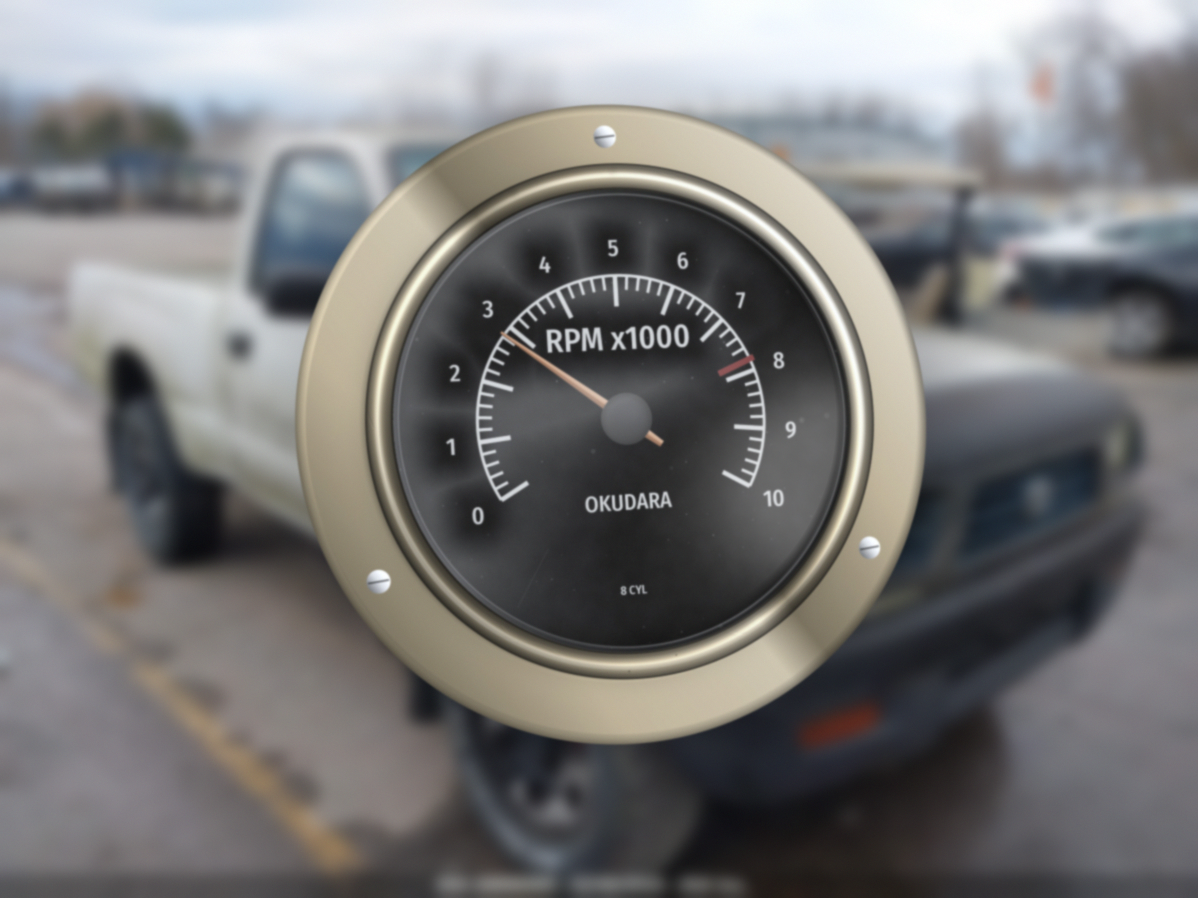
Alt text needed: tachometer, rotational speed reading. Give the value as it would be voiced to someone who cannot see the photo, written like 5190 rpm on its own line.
2800 rpm
